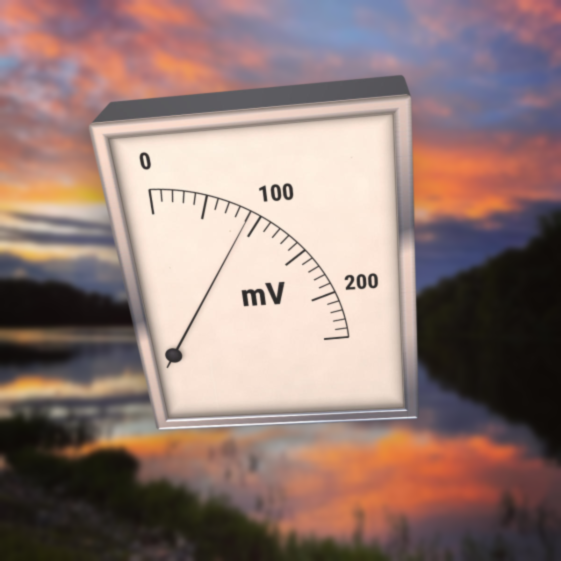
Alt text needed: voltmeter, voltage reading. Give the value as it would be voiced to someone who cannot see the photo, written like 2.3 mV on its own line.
90 mV
